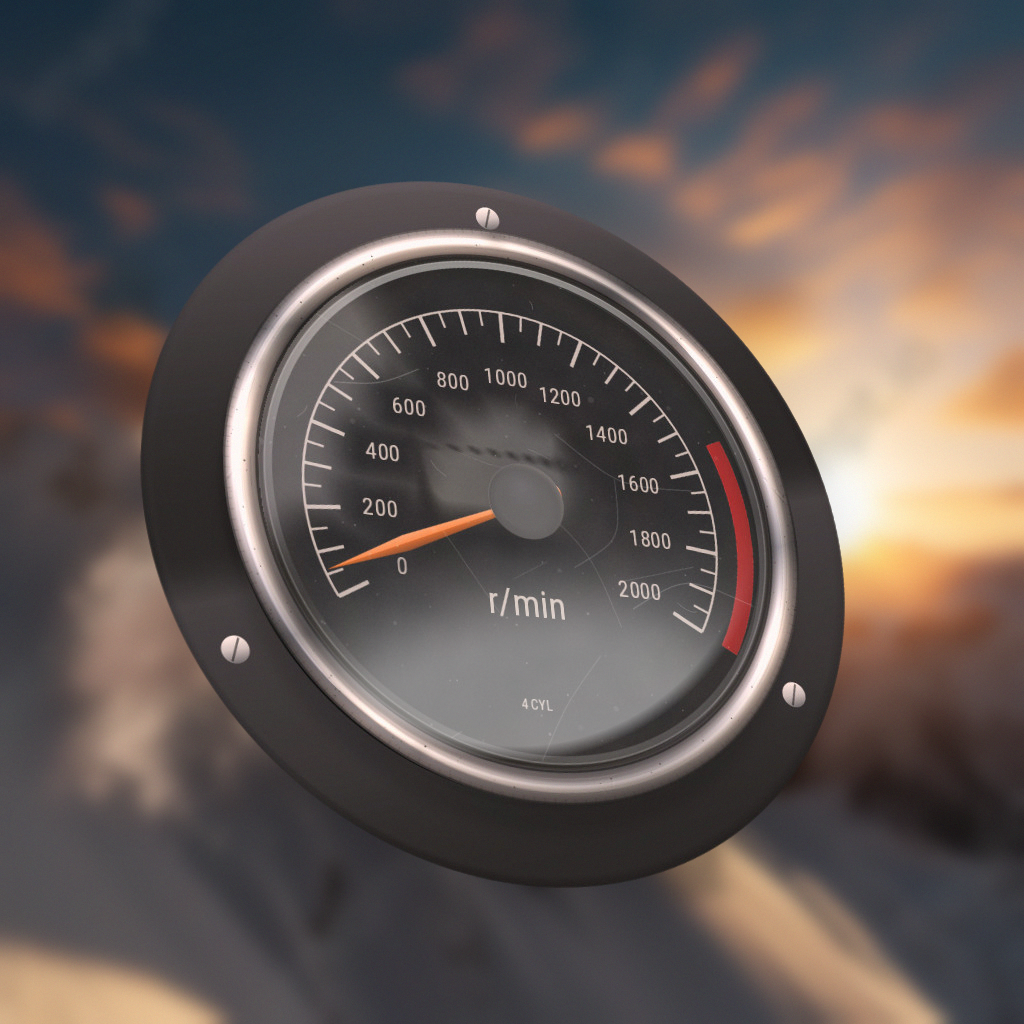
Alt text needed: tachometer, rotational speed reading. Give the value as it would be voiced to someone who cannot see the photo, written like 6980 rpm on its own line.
50 rpm
